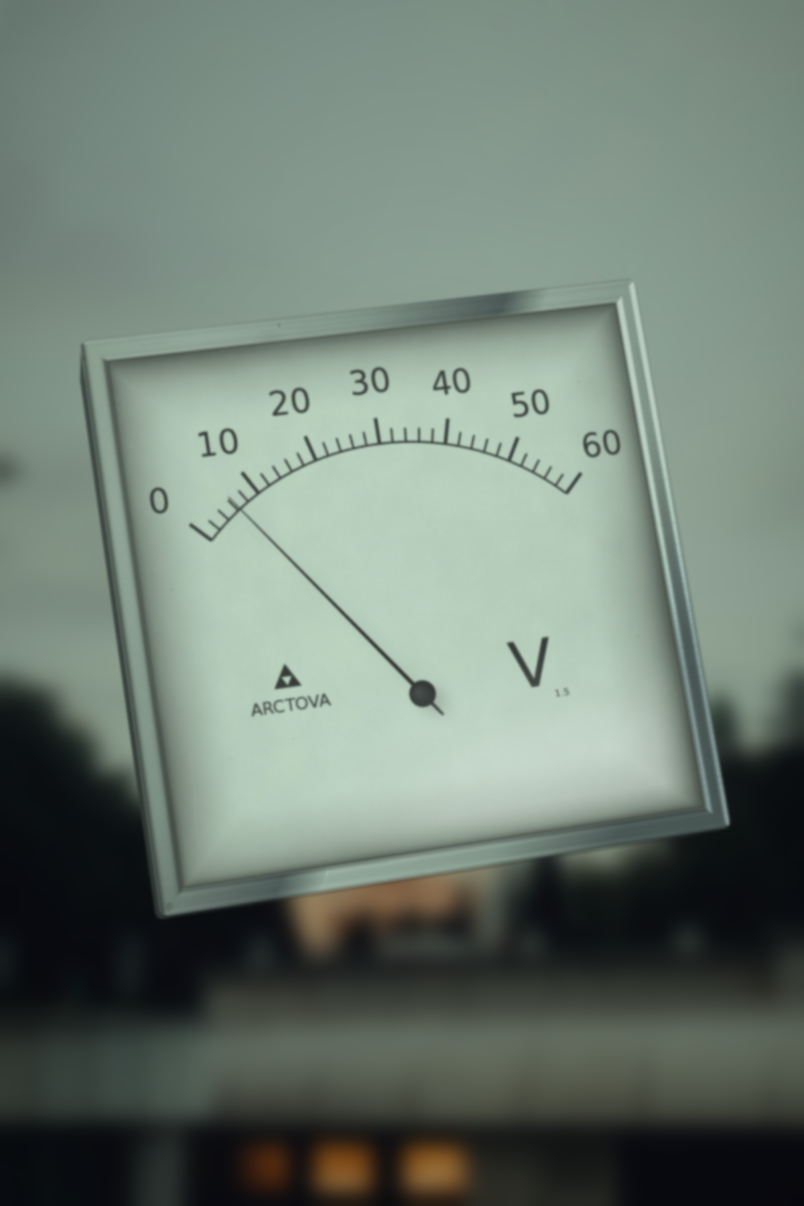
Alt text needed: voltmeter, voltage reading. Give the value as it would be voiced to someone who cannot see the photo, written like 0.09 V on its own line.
6 V
